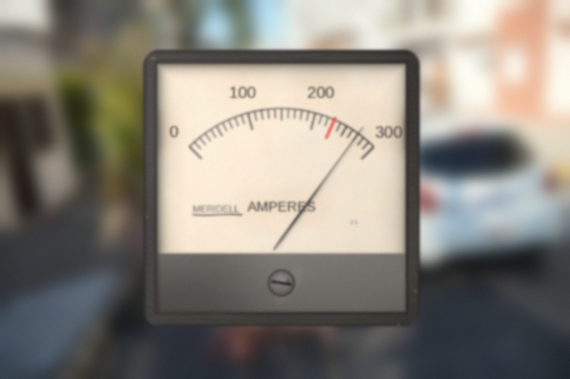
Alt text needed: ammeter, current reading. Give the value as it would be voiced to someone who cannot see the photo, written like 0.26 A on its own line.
270 A
